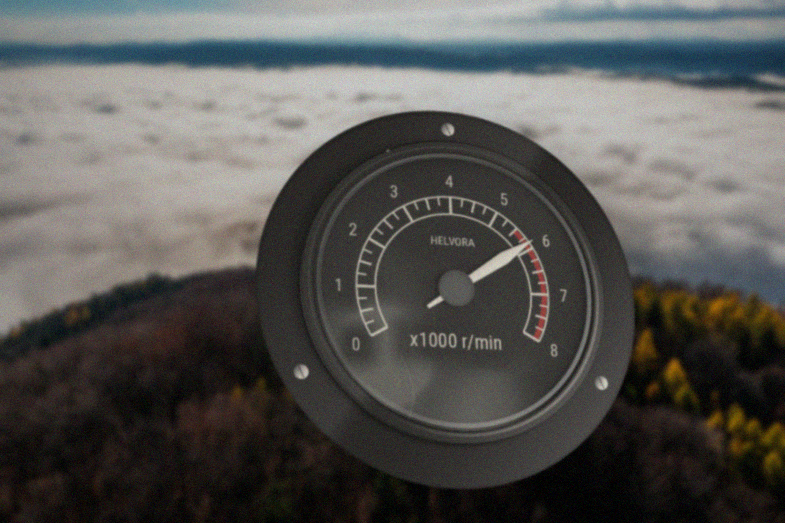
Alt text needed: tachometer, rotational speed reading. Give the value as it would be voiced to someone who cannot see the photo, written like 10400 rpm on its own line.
5875 rpm
